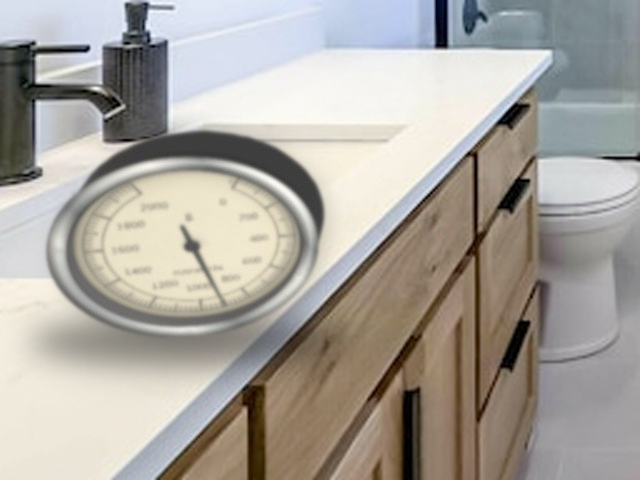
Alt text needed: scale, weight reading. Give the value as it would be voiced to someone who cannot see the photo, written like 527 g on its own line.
900 g
